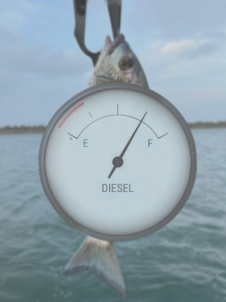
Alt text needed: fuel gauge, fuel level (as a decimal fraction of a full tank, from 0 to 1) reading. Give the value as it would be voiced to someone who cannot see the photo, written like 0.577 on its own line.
0.75
